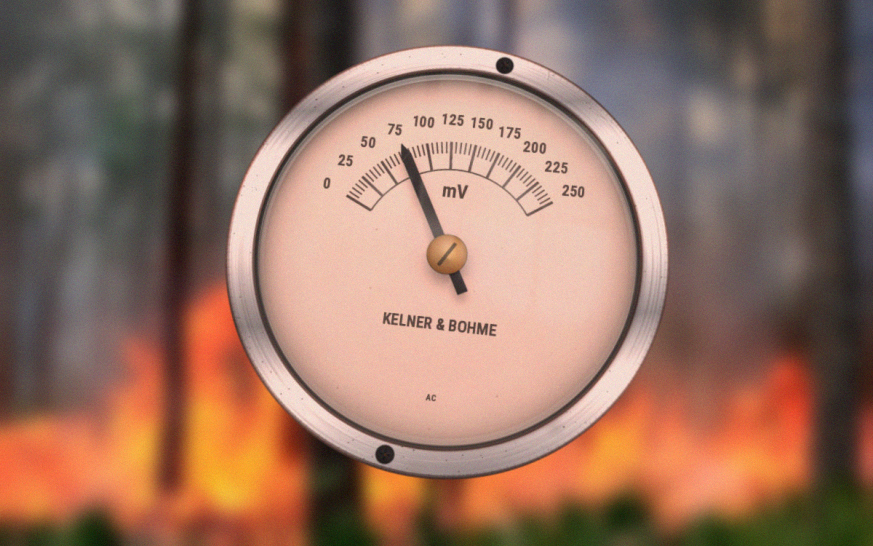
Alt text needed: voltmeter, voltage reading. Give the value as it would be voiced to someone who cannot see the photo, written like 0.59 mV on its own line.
75 mV
